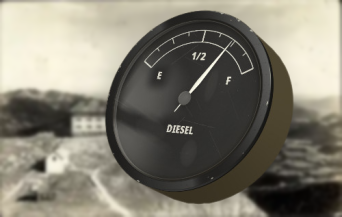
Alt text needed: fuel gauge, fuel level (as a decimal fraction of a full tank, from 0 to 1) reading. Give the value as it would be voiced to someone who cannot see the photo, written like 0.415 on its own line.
0.75
